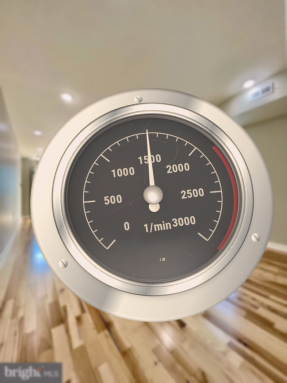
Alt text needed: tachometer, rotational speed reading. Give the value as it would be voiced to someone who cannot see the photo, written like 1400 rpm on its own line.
1500 rpm
